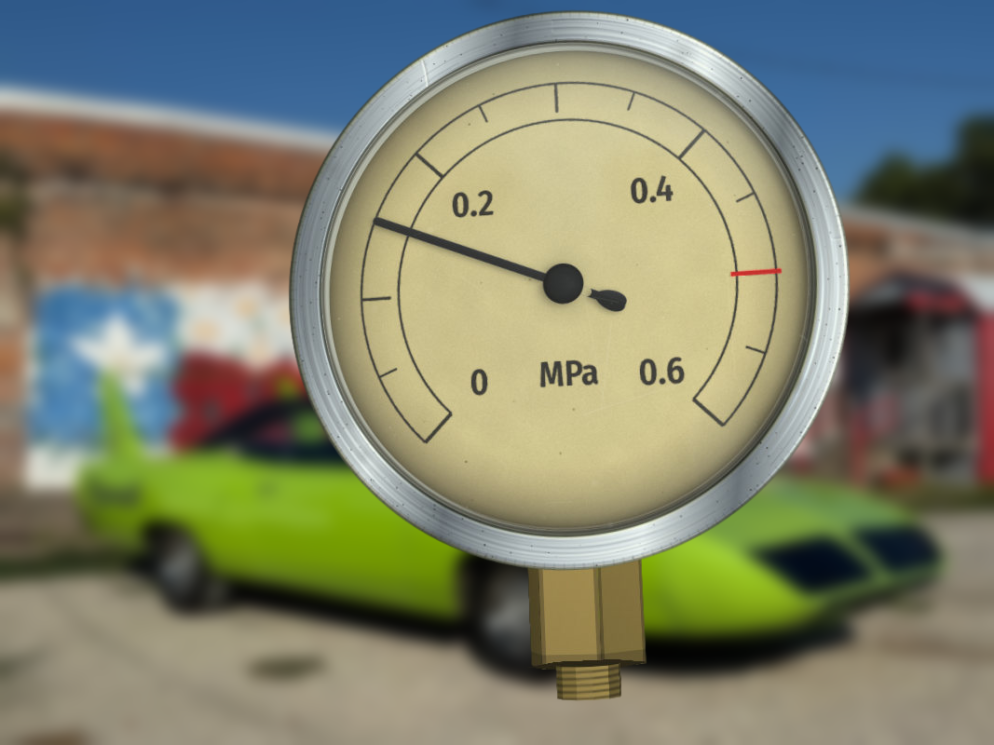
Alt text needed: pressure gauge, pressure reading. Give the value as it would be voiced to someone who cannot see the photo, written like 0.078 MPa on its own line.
0.15 MPa
